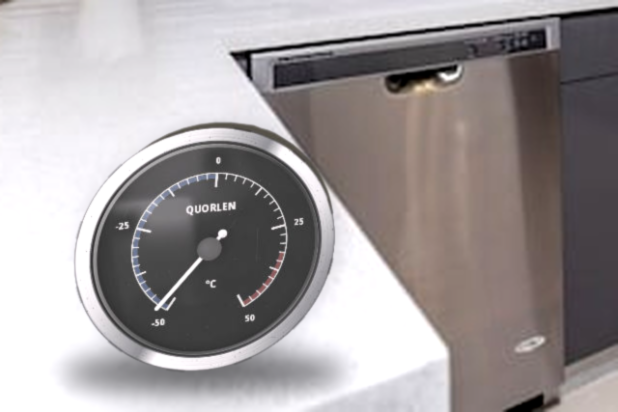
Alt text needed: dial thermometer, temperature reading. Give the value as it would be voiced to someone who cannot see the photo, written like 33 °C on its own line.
-47.5 °C
